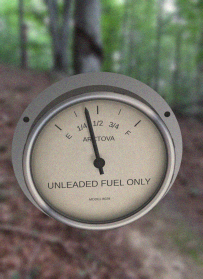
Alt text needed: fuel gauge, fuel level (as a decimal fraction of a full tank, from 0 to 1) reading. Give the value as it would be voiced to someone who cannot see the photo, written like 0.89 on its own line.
0.375
